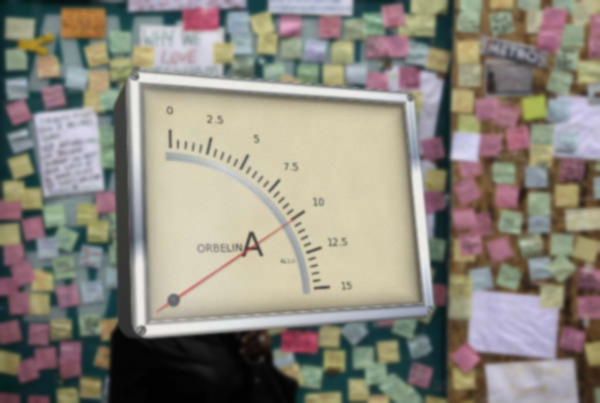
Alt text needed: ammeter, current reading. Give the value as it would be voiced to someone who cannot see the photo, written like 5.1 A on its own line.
10 A
